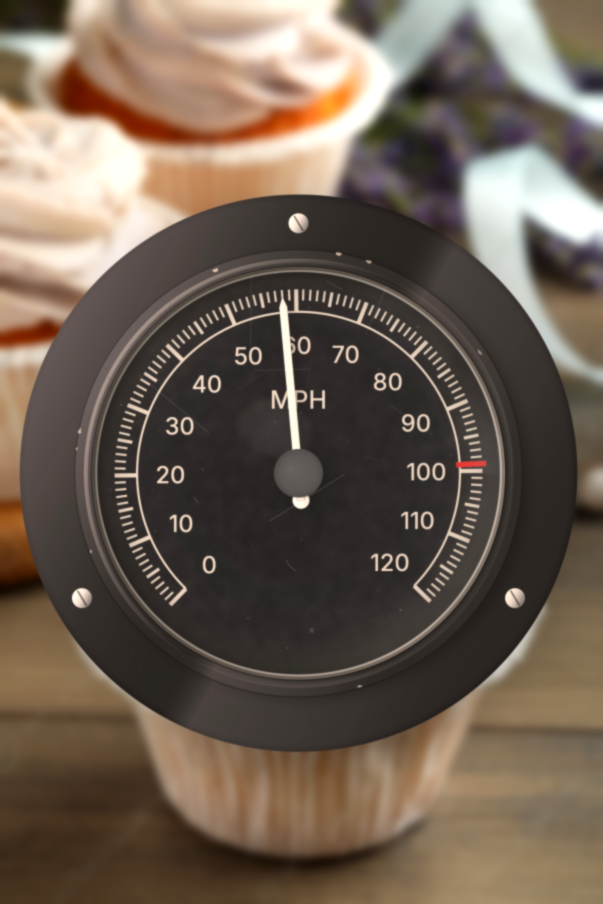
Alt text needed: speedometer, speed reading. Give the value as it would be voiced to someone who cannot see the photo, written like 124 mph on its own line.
58 mph
